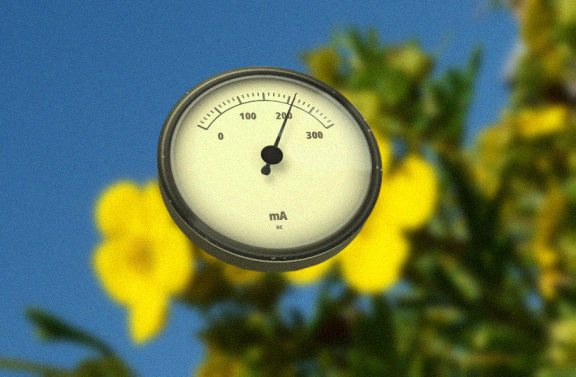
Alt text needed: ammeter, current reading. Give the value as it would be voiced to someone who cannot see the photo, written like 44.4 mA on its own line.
210 mA
